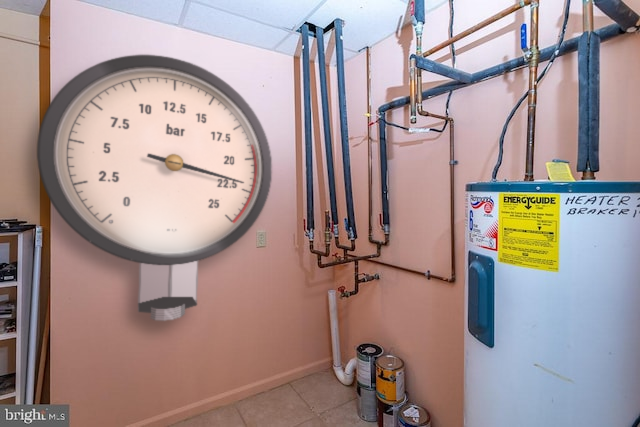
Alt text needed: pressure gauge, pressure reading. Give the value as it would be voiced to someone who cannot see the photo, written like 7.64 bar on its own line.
22 bar
